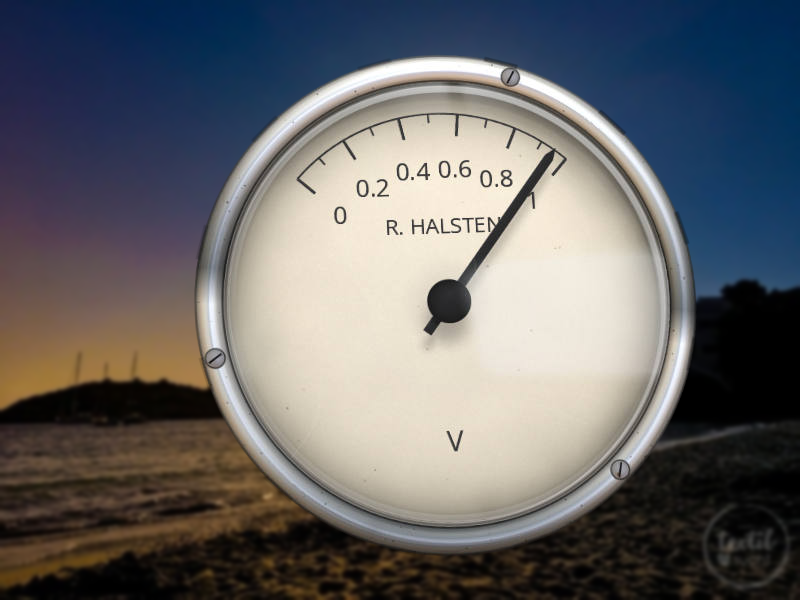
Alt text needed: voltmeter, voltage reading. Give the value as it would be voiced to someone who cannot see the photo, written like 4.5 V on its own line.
0.95 V
